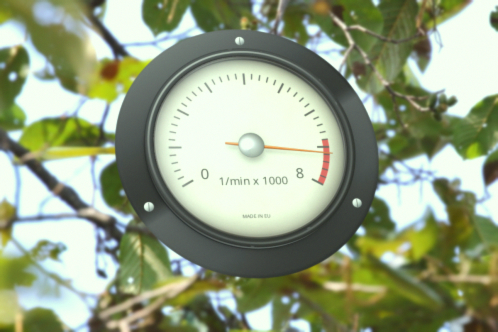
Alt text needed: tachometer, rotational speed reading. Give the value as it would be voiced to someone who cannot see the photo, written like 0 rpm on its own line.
7200 rpm
